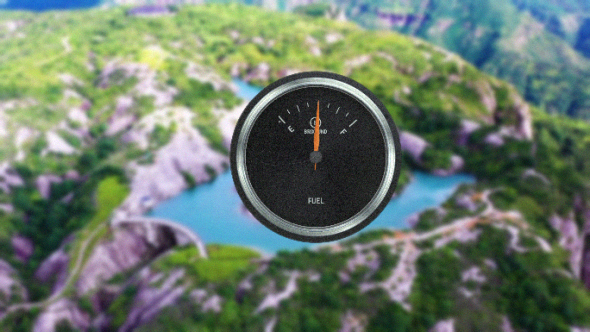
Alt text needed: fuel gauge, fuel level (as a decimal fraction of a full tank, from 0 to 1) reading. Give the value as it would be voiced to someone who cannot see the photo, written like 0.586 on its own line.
0.5
